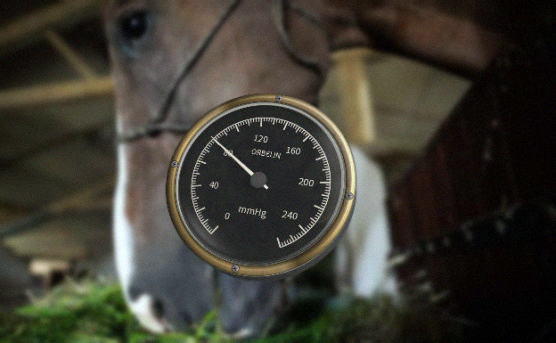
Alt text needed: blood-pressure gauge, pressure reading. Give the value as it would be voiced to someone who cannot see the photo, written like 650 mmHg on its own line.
80 mmHg
